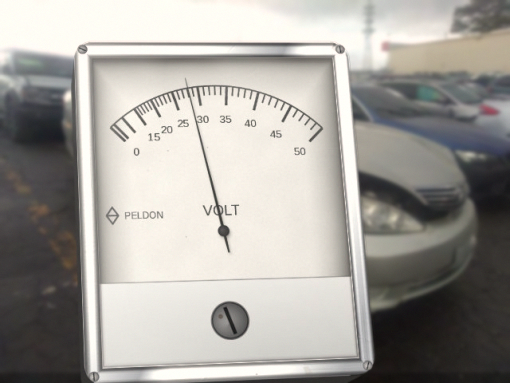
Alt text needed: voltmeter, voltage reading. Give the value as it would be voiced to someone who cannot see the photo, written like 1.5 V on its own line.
28 V
